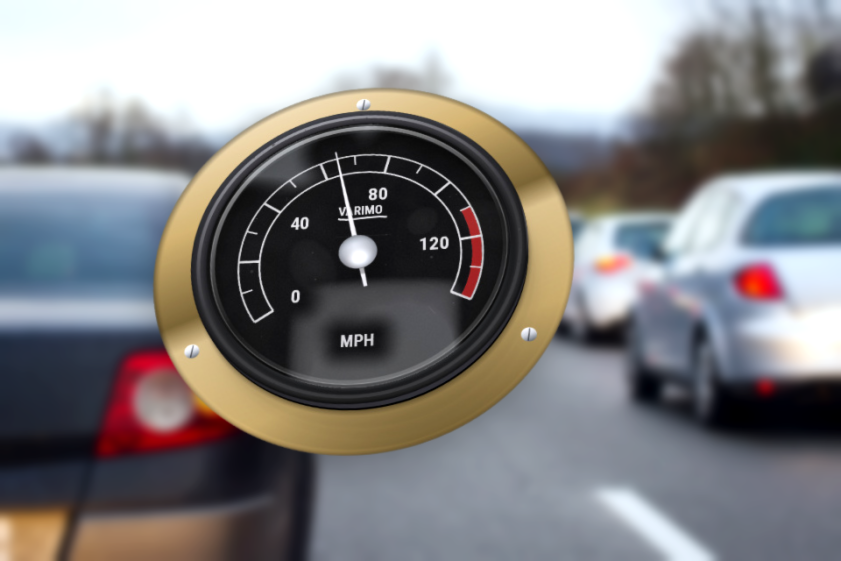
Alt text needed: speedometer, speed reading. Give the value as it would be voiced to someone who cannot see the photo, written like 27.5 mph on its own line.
65 mph
